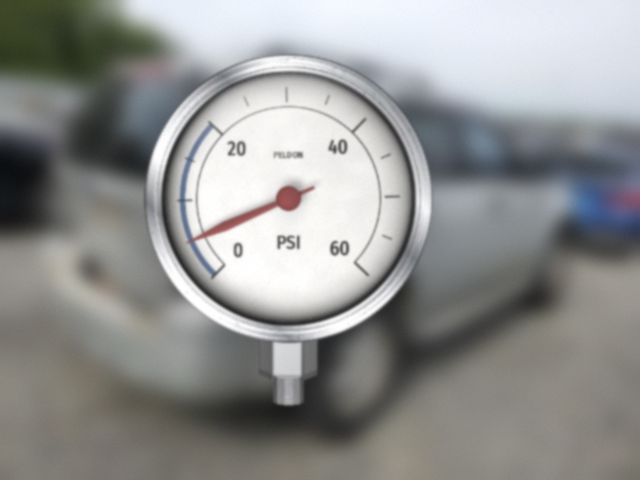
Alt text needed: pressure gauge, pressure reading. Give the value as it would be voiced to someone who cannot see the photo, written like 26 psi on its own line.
5 psi
